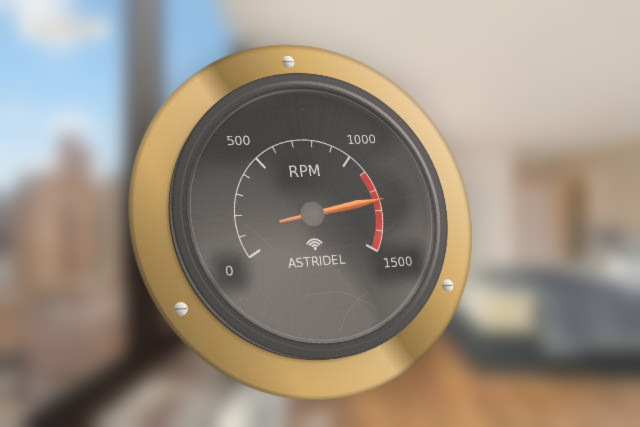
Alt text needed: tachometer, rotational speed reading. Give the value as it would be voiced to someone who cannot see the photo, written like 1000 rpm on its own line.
1250 rpm
